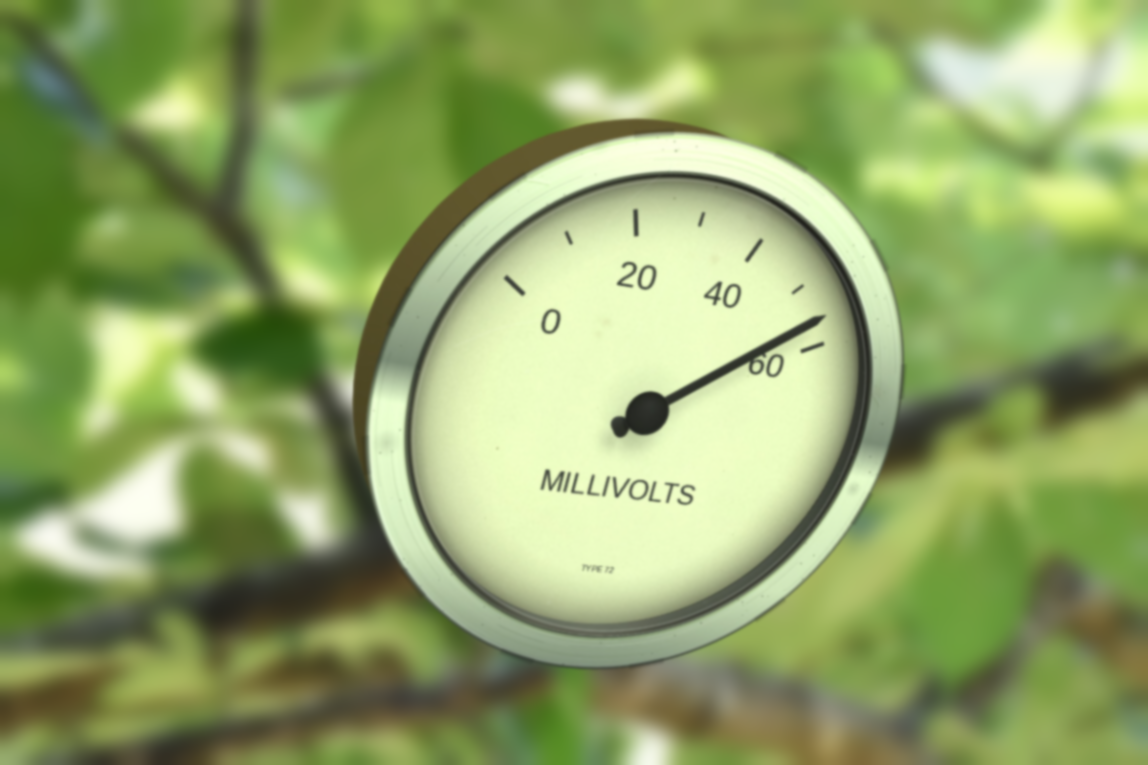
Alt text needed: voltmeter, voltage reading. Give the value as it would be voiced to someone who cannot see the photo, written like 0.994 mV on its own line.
55 mV
